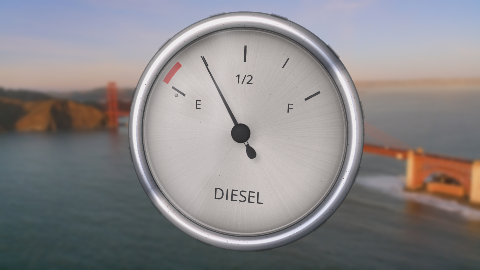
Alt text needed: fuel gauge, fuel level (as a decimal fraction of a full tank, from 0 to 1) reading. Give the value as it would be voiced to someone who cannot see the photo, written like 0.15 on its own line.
0.25
